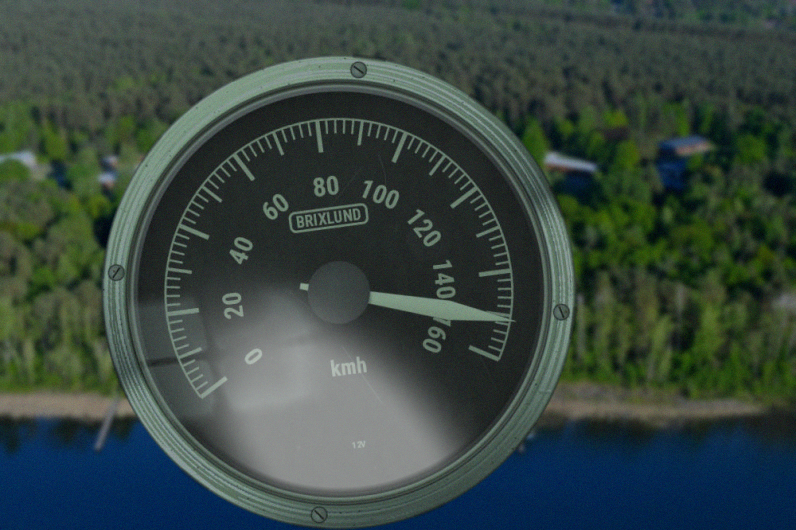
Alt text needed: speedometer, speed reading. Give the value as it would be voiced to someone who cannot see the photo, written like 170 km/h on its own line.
151 km/h
